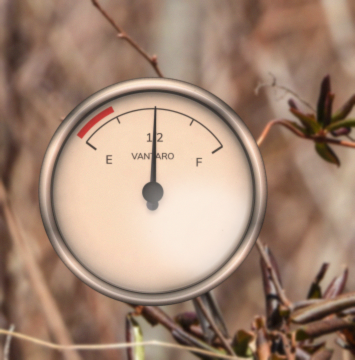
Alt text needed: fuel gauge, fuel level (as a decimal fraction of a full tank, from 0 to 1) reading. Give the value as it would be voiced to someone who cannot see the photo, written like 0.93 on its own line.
0.5
